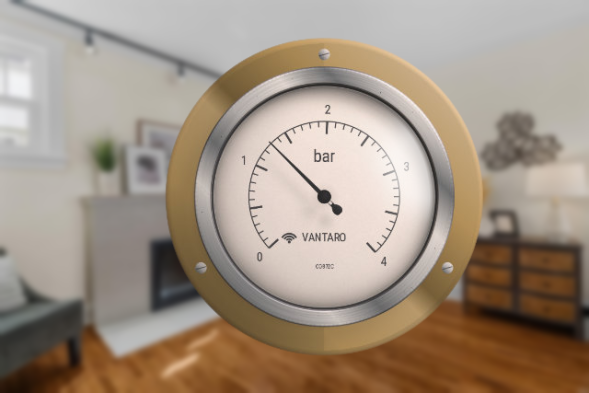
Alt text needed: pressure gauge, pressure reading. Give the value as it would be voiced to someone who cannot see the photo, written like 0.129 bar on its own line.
1.3 bar
